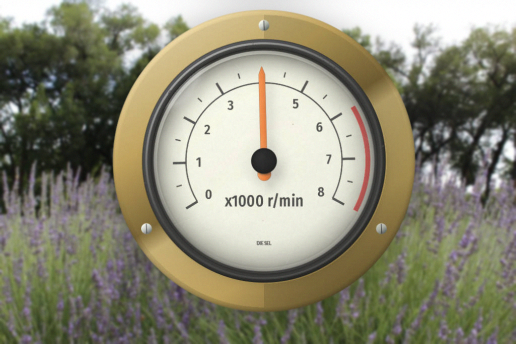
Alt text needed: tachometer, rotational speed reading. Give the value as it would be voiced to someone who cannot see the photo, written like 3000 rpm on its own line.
4000 rpm
